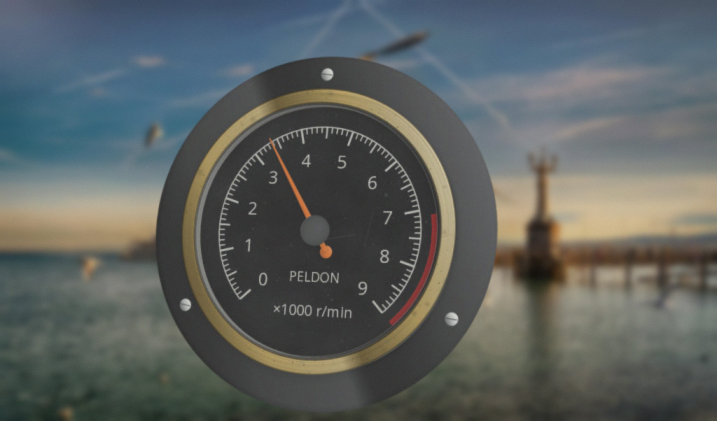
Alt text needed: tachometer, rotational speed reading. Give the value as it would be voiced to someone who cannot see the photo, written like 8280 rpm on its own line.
3400 rpm
